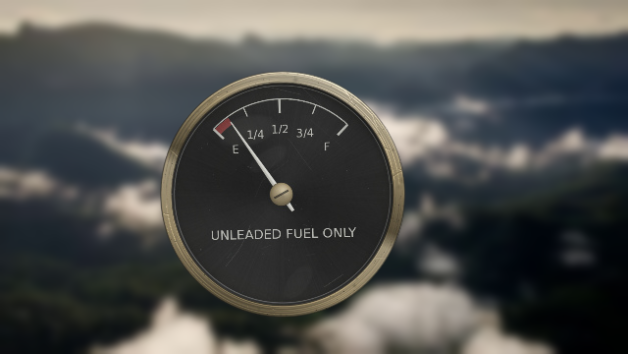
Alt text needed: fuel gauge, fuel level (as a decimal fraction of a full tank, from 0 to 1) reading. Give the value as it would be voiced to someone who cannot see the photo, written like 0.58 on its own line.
0.125
